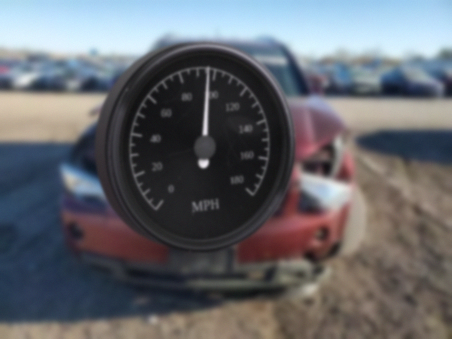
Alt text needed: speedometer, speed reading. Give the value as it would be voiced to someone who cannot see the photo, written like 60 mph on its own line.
95 mph
